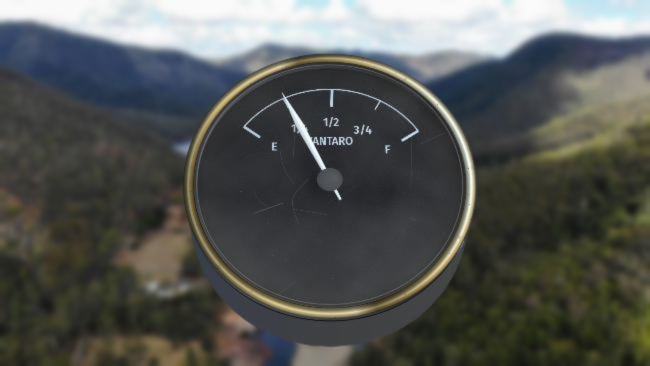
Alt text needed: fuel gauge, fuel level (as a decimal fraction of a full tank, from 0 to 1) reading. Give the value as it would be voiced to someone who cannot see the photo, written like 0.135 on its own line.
0.25
